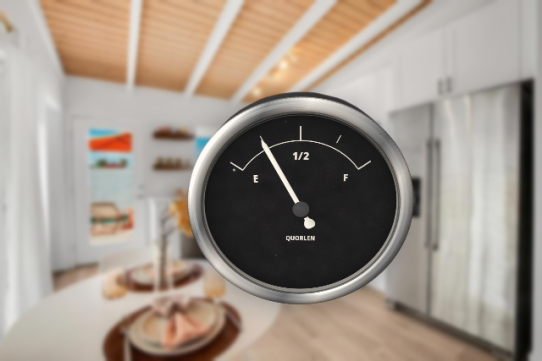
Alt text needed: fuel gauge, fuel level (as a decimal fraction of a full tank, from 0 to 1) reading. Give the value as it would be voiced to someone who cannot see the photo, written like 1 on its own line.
0.25
